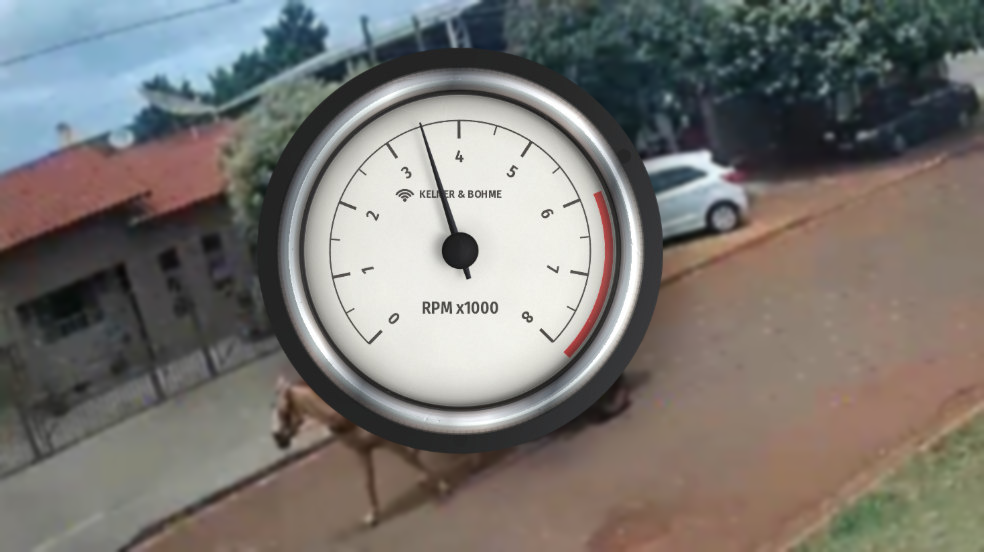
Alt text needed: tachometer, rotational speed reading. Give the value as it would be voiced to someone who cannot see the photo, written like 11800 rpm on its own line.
3500 rpm
